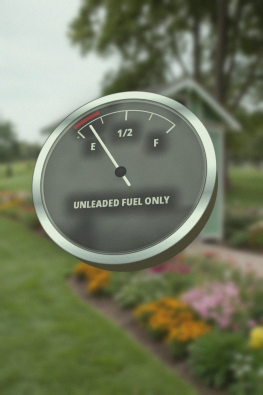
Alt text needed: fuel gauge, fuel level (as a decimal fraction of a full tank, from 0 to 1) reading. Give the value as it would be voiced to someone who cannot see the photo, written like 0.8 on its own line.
0.125
